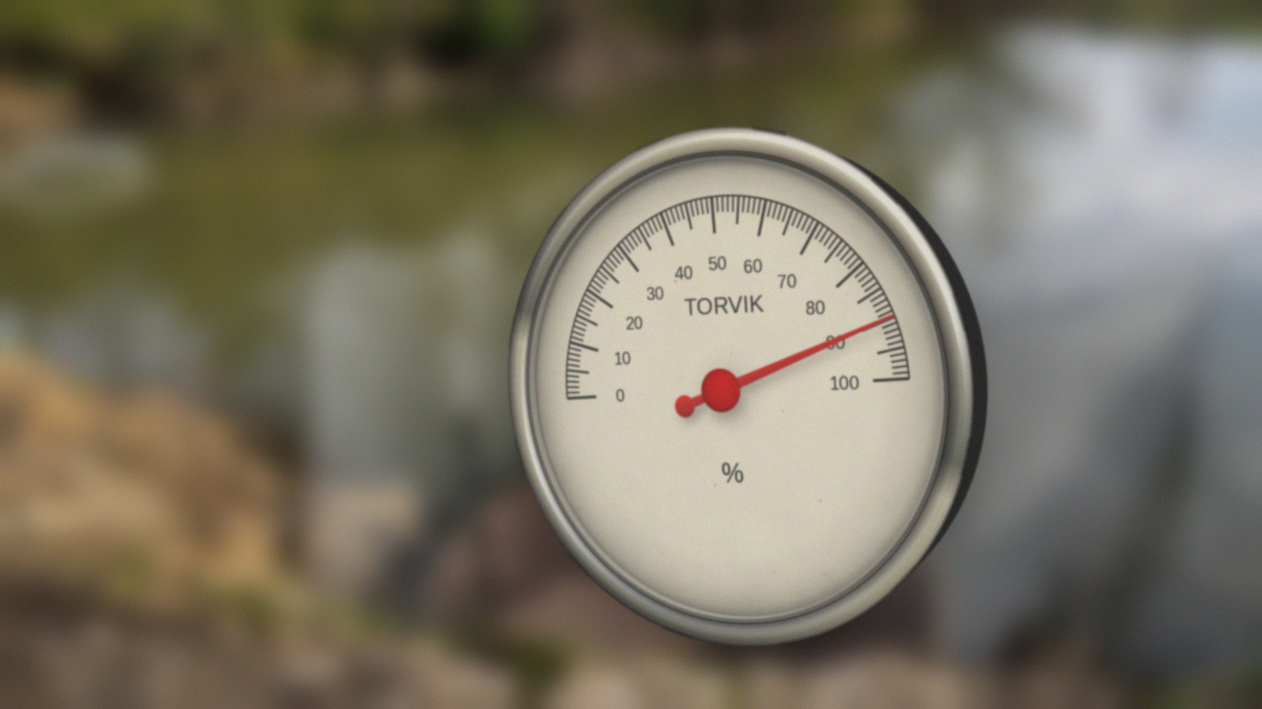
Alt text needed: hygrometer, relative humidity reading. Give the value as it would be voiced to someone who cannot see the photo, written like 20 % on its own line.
90 %
